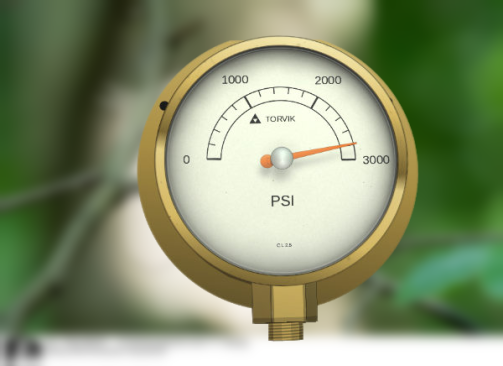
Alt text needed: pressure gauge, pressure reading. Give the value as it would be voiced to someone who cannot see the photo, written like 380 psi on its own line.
2800 psi
